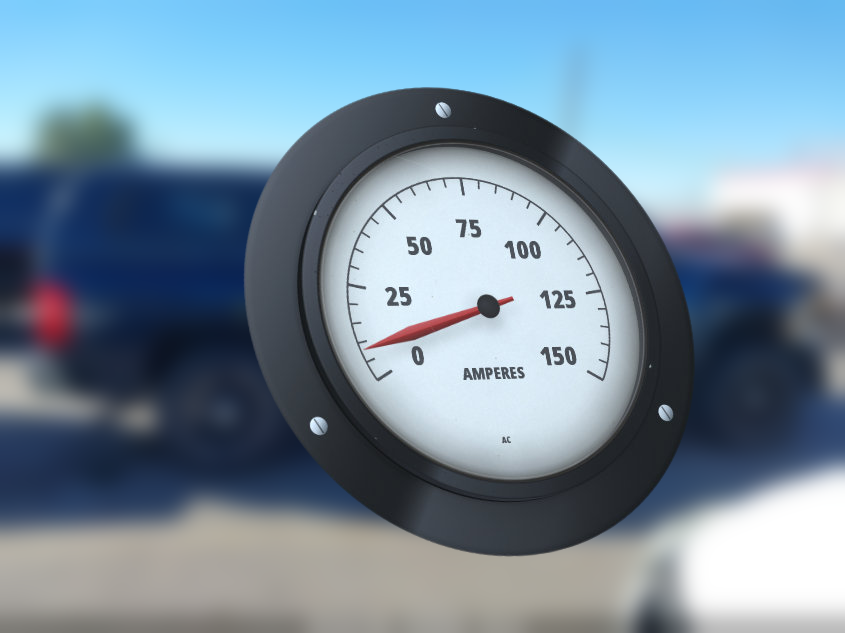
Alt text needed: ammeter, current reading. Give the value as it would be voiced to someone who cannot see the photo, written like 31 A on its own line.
7.5 A
